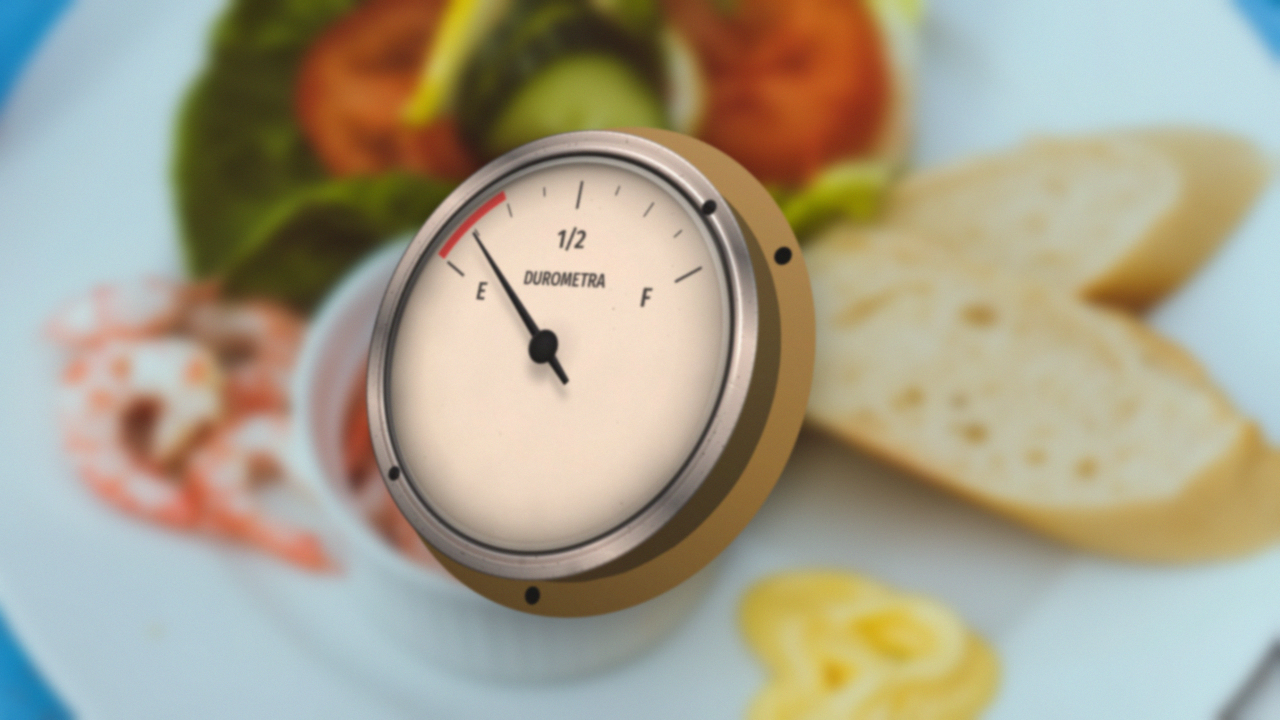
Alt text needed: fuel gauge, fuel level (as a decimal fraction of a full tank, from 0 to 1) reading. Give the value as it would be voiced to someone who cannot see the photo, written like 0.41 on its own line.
0.125
